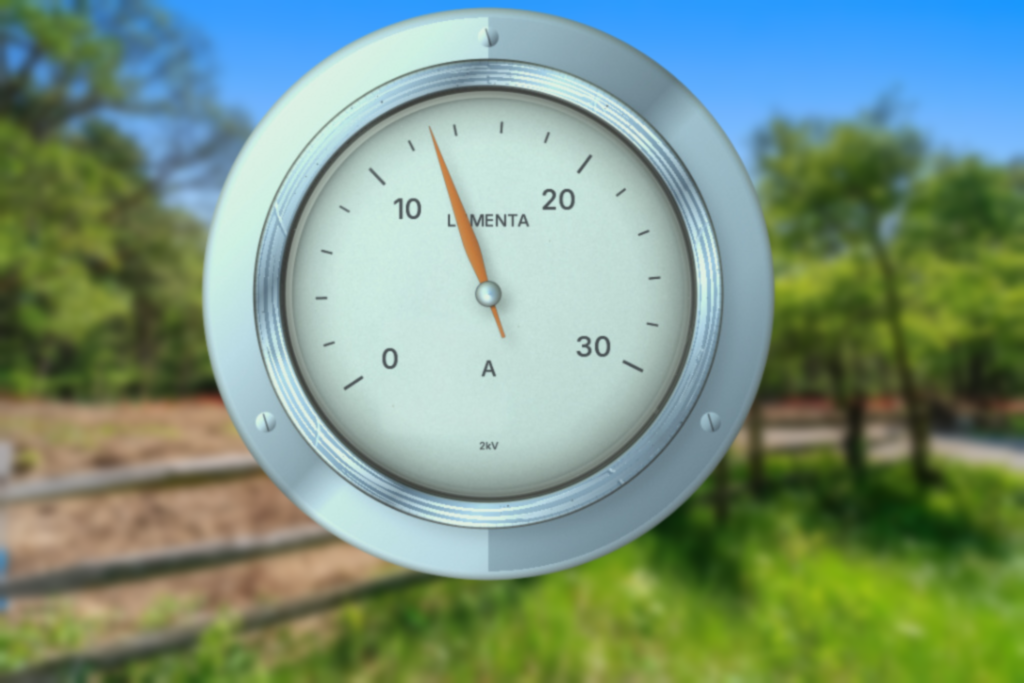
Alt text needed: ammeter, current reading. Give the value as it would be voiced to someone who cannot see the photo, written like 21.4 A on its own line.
13 A
